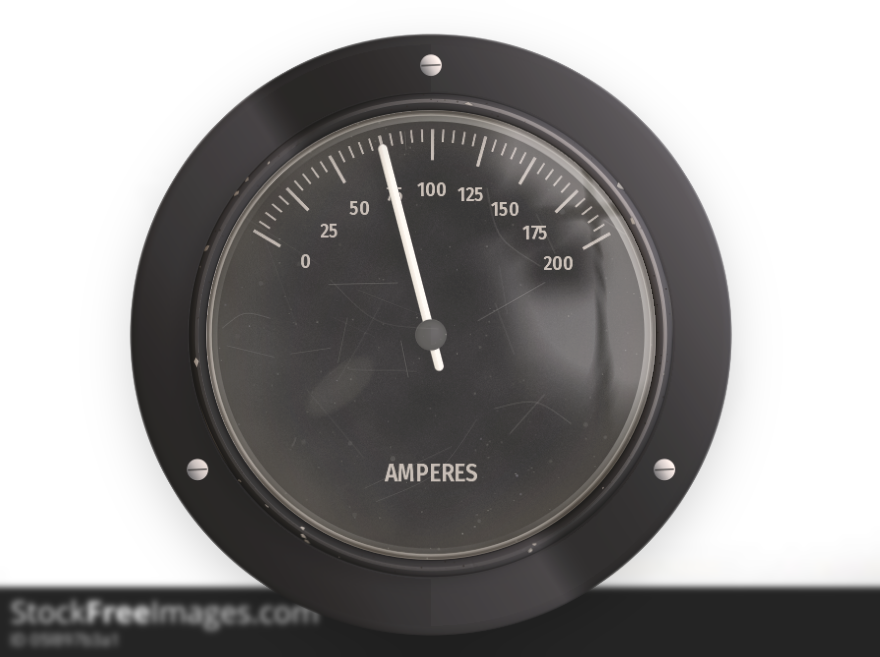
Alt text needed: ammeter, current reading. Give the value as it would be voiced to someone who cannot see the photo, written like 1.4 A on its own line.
75 A
